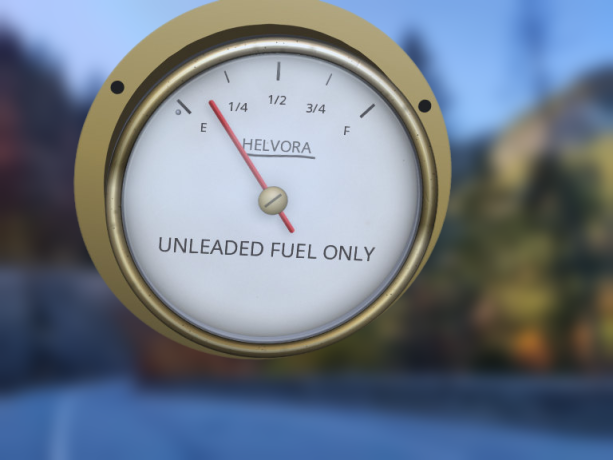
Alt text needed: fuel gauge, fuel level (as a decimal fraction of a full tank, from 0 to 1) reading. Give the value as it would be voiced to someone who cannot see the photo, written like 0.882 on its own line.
0.125
